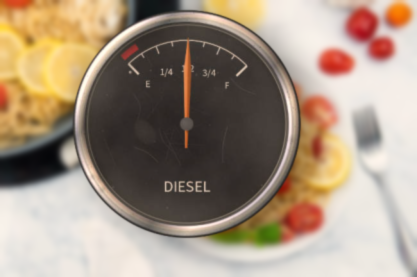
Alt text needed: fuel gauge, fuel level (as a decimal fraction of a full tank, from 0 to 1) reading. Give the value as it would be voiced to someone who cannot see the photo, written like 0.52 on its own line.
0.5
